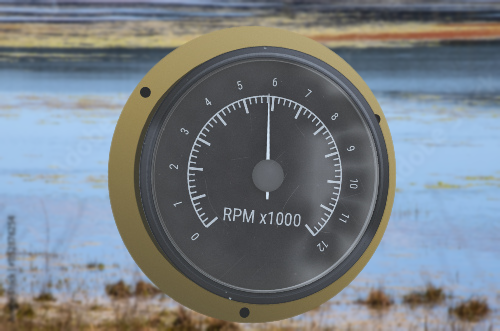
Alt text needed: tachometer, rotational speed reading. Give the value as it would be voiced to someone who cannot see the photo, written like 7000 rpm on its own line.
5800 rpm
